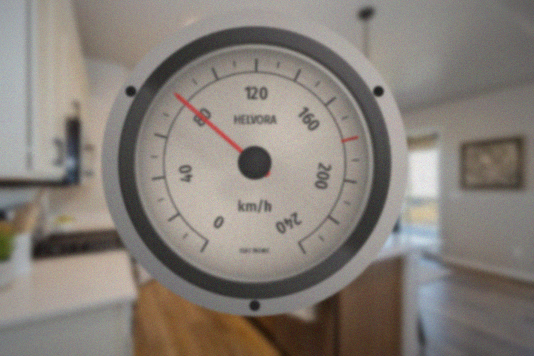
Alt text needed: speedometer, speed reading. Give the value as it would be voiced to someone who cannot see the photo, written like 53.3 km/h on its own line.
80 km/h
